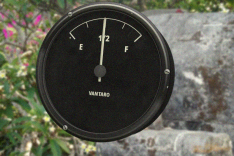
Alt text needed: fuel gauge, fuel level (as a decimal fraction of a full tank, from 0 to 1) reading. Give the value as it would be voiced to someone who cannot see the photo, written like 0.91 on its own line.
0.5
